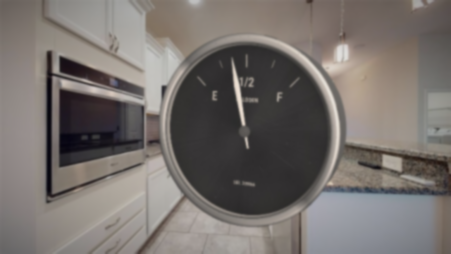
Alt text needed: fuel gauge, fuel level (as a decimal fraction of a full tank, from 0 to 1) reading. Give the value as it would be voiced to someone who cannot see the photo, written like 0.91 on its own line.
0.375
